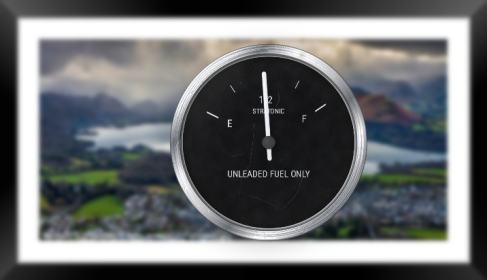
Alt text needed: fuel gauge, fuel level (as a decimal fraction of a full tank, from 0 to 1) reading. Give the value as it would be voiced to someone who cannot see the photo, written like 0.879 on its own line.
0.5
